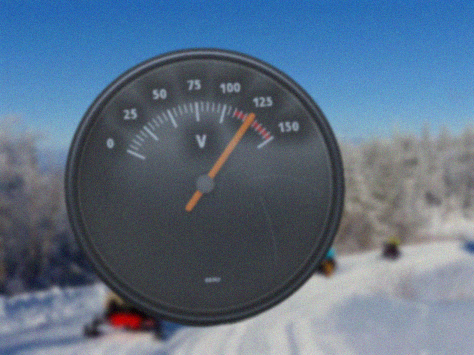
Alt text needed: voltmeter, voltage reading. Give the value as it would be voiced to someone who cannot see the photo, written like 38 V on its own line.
125 V
